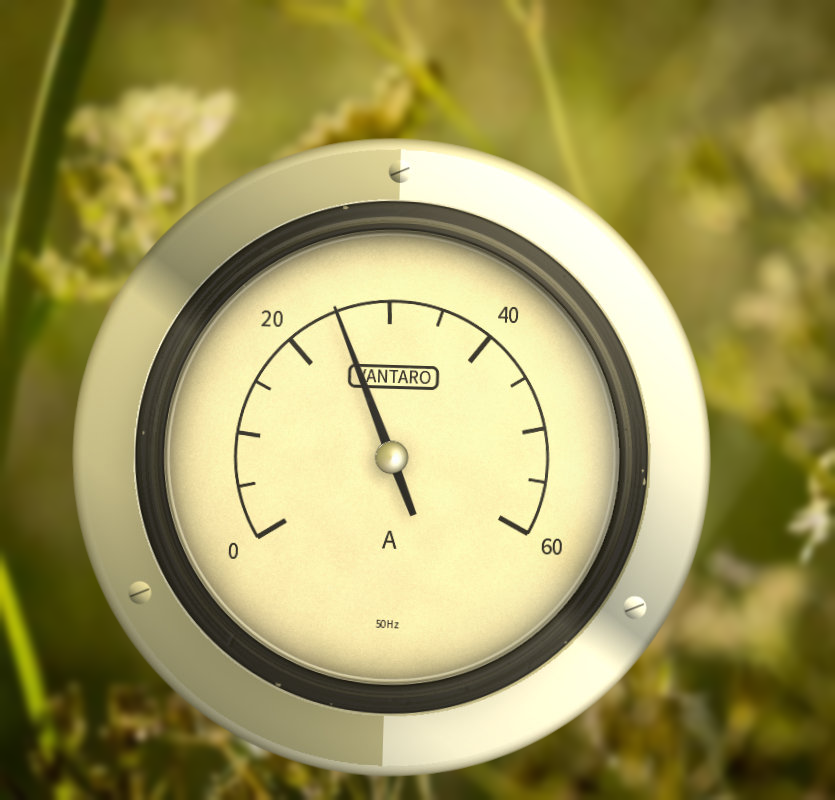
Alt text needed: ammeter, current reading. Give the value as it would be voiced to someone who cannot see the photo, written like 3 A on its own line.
25 A
